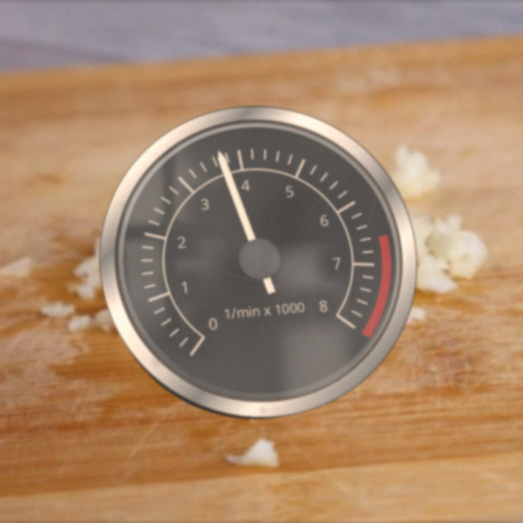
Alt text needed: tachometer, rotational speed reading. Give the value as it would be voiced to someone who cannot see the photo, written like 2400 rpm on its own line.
3700 rpm
